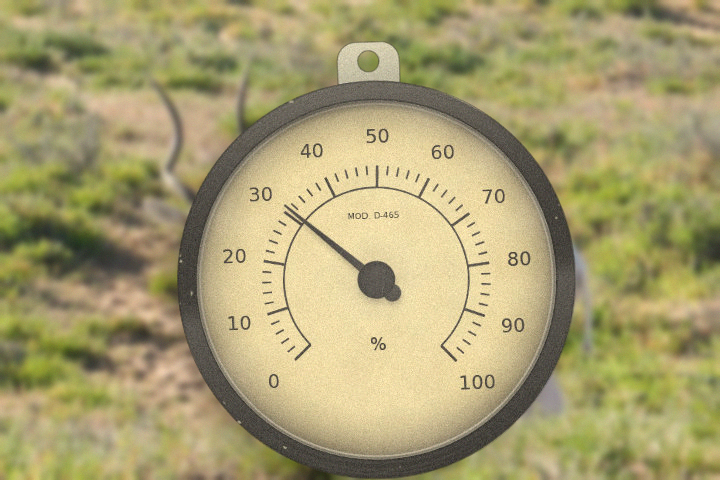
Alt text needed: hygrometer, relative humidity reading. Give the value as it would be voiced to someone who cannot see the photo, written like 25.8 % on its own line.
31 %
